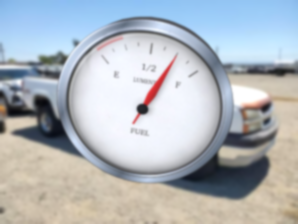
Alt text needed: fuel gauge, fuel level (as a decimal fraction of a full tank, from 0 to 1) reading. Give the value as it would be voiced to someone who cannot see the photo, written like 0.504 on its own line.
0.75
